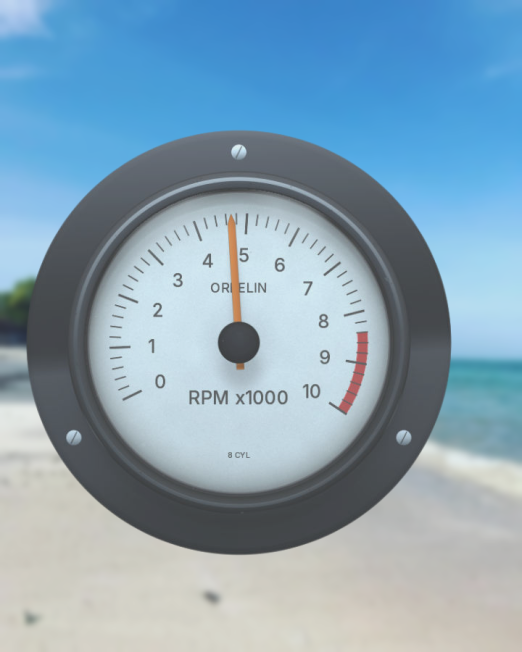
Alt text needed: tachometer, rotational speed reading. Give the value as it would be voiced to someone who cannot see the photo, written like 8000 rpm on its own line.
4700 rpm
